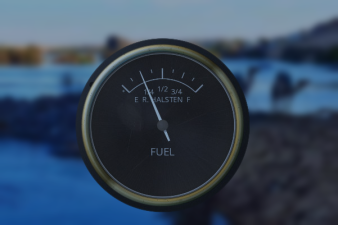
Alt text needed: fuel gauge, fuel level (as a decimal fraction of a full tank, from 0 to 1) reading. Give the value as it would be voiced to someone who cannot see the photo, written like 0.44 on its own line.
0.25
